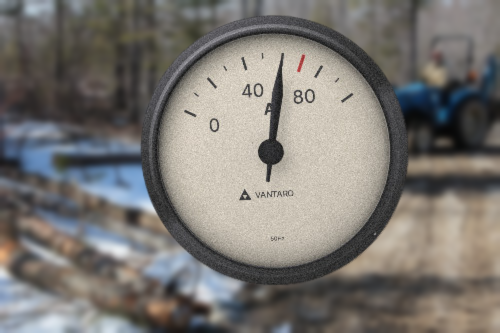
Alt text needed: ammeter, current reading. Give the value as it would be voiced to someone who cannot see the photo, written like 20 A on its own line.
60 A
